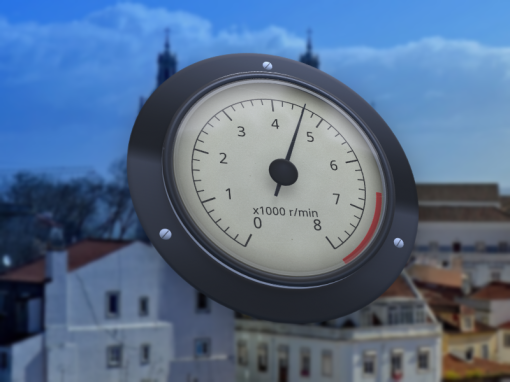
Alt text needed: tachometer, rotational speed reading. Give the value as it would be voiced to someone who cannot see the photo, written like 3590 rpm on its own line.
4600 rpm
